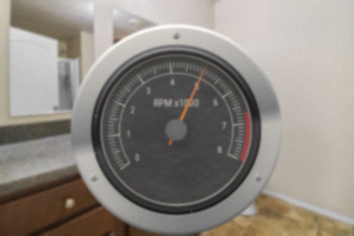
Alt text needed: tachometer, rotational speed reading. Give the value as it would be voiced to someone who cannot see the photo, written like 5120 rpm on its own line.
5000 rpm
